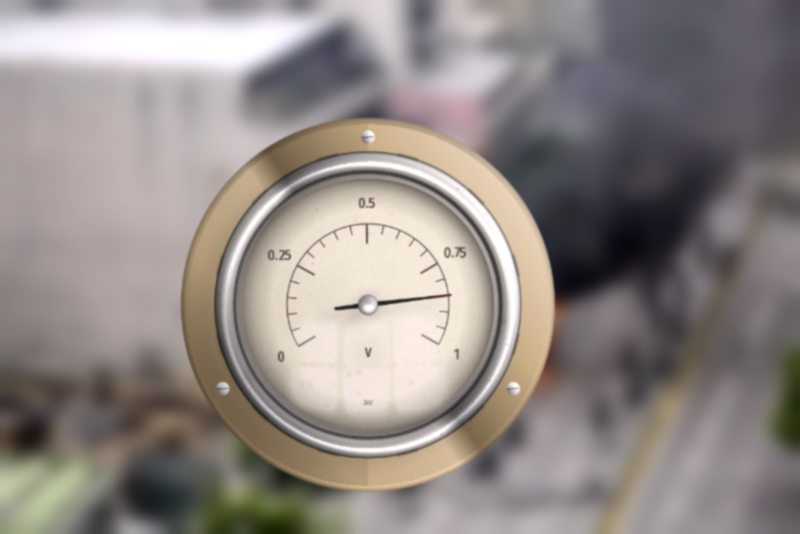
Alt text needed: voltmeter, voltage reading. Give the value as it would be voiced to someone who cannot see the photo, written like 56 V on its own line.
0.85 V
